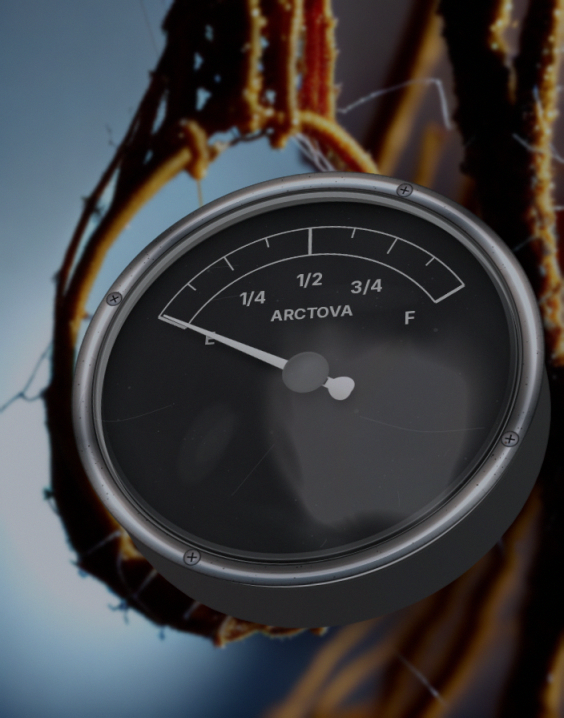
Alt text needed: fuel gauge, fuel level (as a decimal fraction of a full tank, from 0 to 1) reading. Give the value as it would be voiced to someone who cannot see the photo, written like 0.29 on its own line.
0
